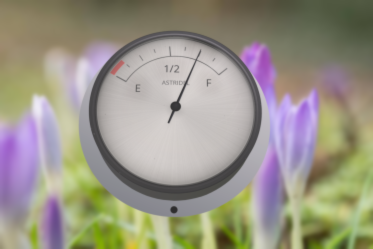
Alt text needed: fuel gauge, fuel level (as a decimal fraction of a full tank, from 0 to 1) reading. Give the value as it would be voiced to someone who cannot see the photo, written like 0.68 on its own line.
0.75
